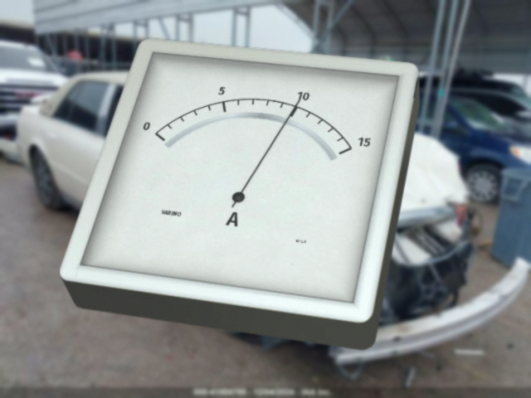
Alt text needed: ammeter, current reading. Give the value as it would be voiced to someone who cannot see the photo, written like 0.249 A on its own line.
10 A
